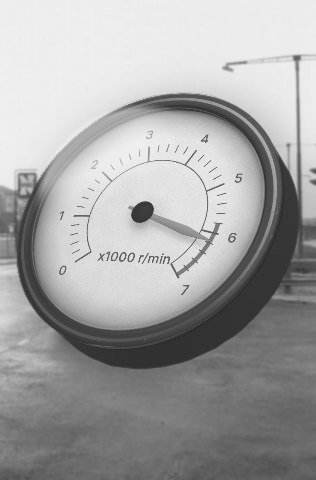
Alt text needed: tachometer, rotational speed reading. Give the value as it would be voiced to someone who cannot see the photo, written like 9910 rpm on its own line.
6200 rpm
